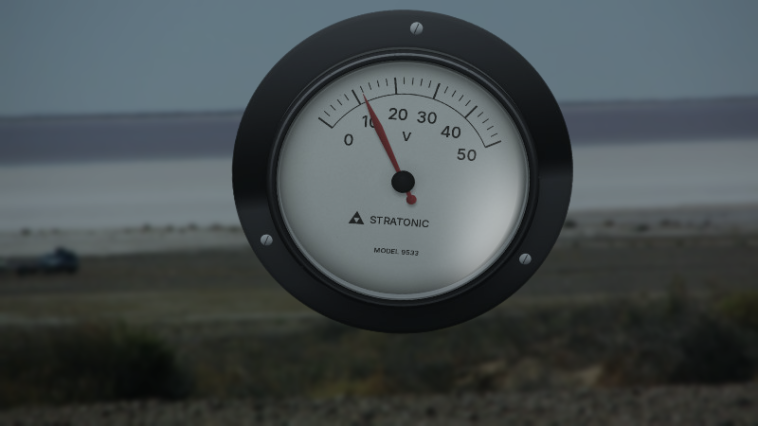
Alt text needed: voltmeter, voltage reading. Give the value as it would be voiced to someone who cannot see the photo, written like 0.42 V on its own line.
12 V
